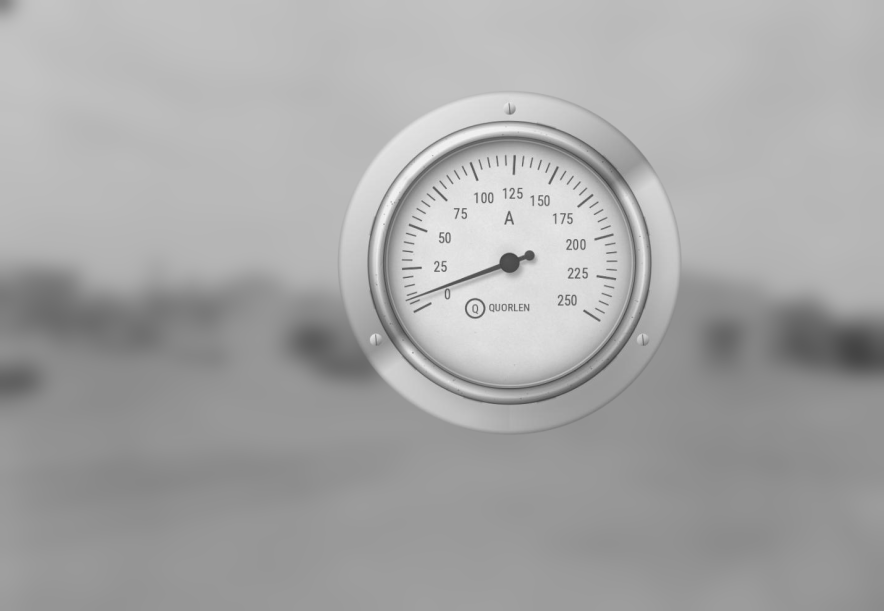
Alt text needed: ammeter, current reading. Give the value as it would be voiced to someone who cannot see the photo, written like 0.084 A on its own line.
7.5 A
